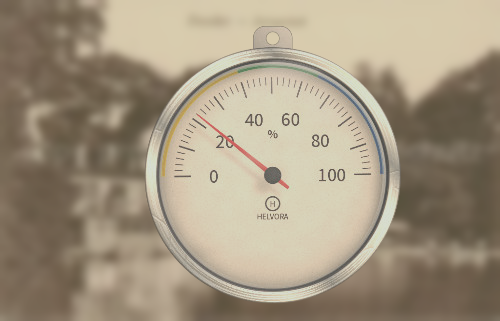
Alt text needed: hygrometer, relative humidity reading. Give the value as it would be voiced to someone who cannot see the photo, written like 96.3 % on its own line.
22 %
